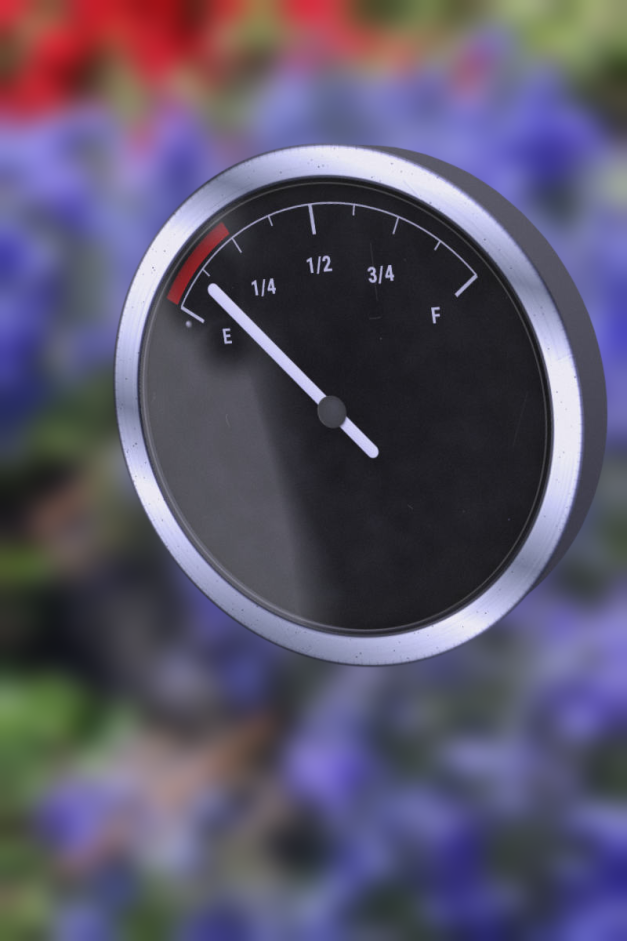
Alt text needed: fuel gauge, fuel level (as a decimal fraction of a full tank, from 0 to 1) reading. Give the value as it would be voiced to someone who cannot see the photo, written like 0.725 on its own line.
0.125
